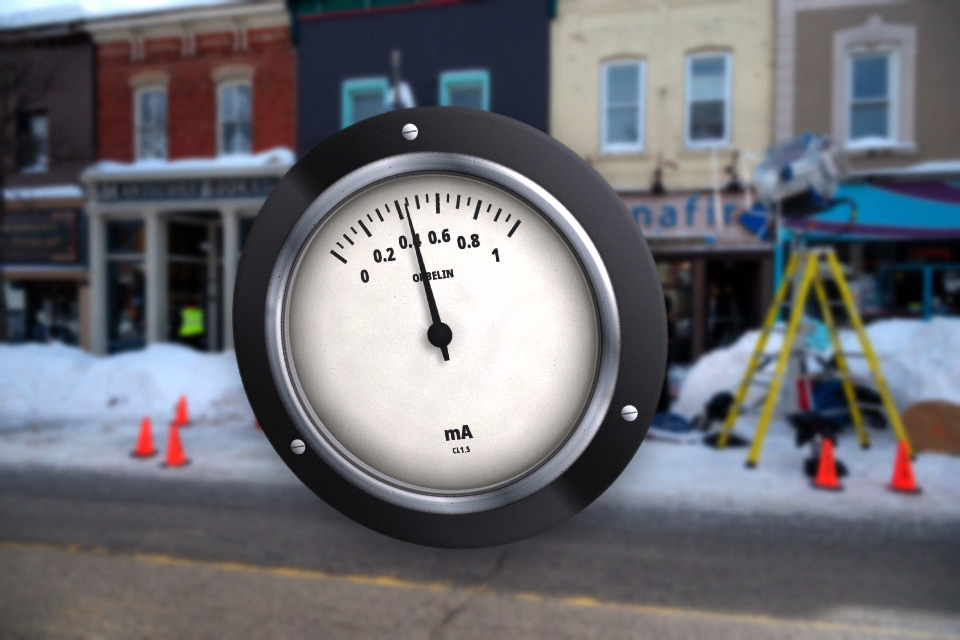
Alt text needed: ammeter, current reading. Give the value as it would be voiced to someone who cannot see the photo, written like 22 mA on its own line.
0.45 mA
